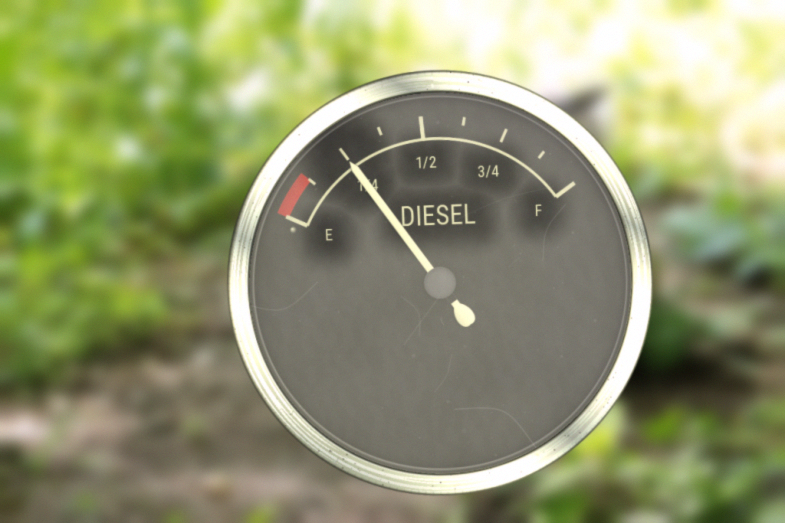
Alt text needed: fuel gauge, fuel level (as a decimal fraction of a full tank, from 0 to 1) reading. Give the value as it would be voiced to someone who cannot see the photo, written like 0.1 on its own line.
0.25
